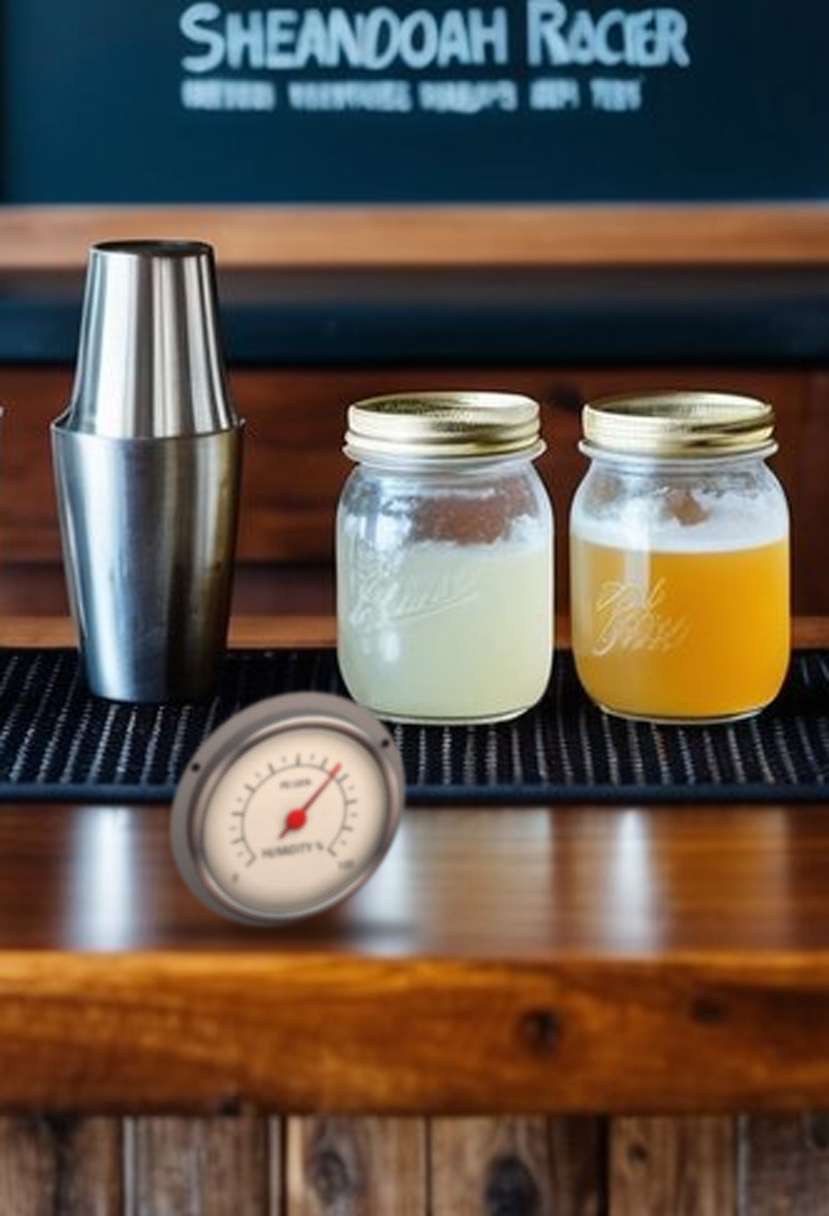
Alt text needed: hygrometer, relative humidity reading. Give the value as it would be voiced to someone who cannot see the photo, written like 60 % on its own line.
65 %
